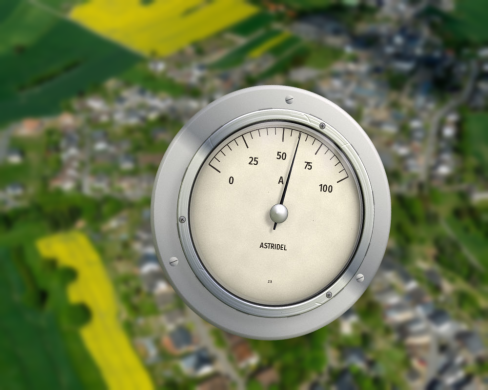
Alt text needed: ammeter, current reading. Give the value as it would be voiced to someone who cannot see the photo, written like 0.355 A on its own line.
60 A
